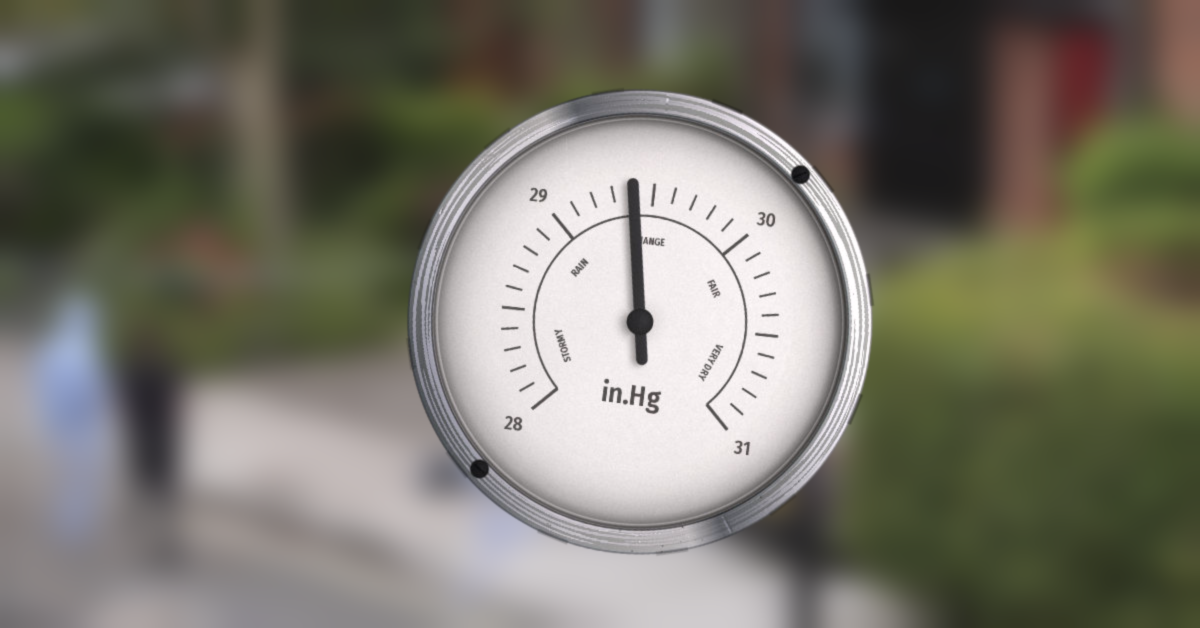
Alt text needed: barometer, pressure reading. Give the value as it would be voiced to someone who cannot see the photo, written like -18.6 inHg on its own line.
29.4 inHg
